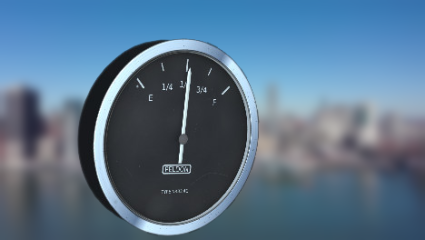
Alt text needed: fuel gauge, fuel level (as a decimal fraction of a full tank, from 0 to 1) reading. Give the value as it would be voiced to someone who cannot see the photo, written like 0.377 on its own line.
0.5
